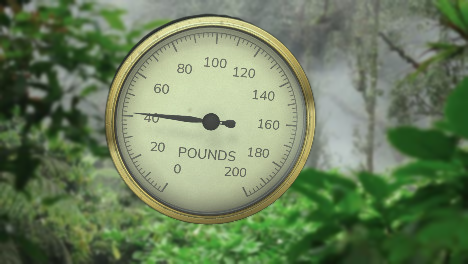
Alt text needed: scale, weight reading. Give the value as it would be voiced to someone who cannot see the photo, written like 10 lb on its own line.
42 lb
